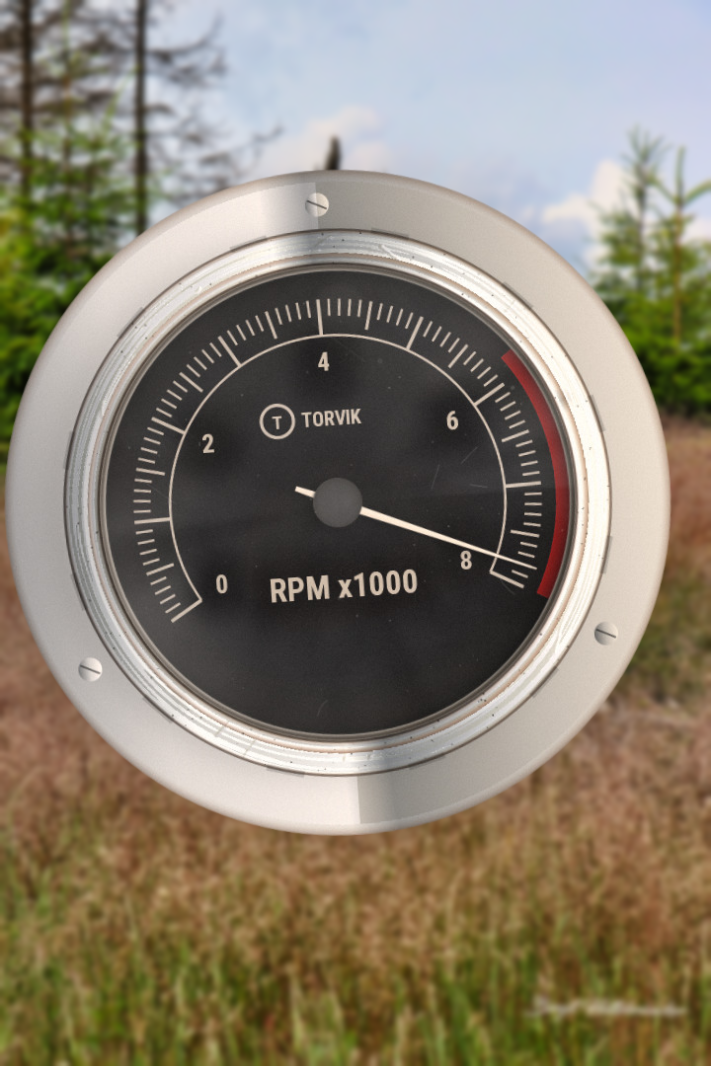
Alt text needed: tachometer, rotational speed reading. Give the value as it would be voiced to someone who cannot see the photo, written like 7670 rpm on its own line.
7800 rpm
